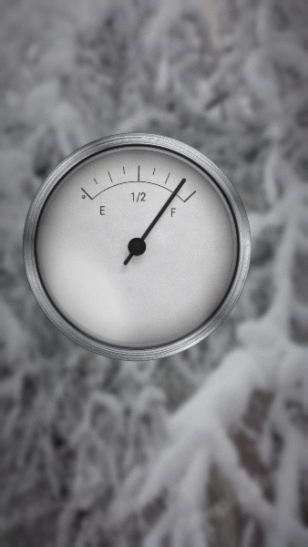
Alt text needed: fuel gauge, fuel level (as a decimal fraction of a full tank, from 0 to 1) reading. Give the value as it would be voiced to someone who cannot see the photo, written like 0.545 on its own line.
0.875
